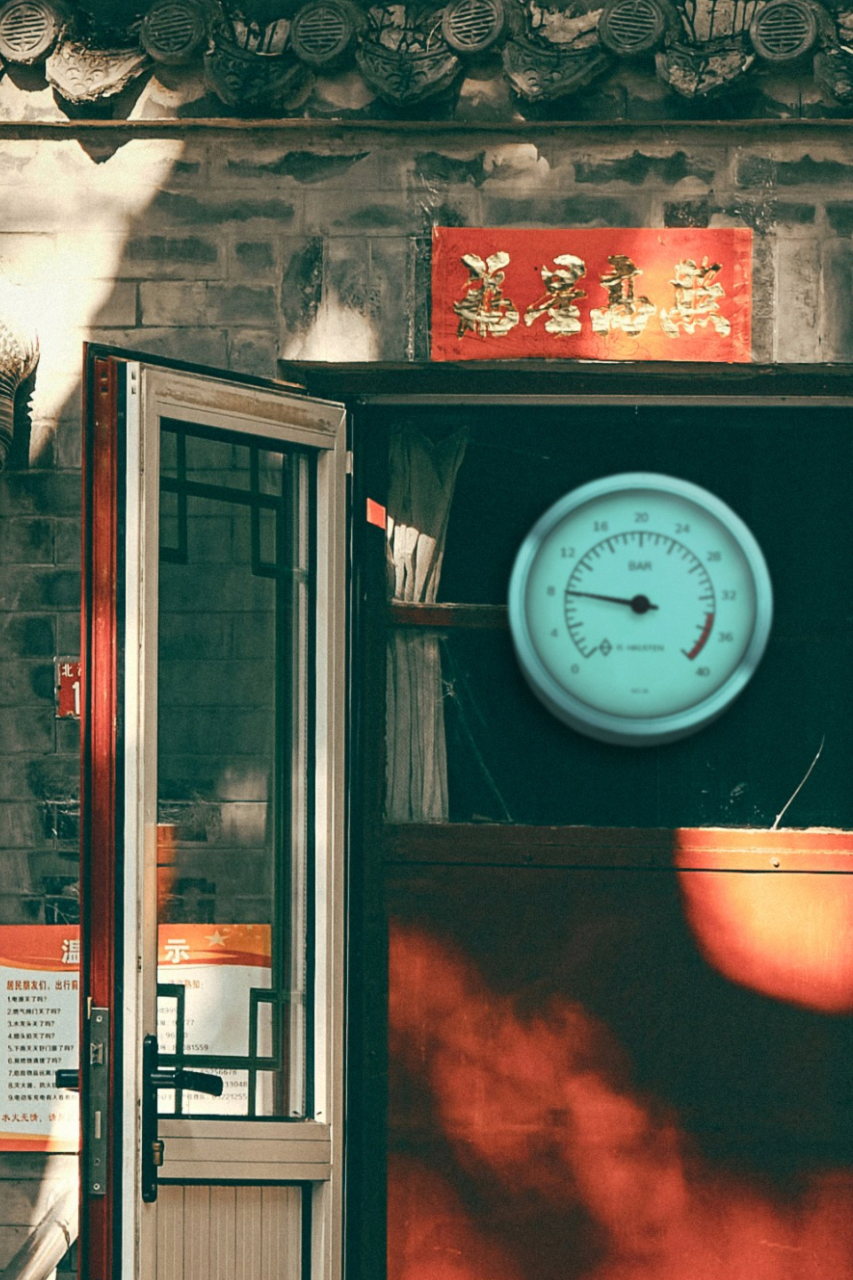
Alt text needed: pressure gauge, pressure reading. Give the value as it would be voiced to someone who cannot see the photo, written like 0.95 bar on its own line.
8 bar
